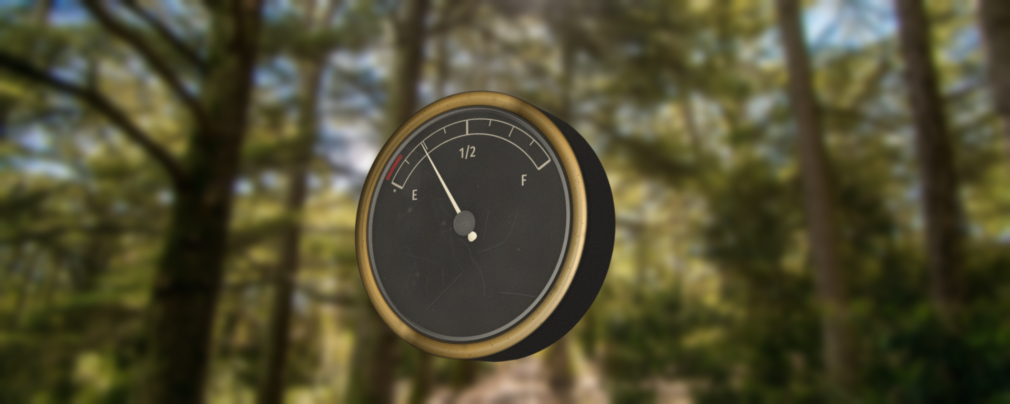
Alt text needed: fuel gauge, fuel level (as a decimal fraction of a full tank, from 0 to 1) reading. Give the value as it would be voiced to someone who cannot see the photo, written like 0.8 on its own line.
0.25
